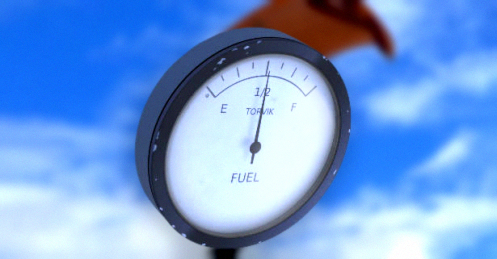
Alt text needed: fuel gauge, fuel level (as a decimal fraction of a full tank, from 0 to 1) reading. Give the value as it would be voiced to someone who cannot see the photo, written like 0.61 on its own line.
0.5
